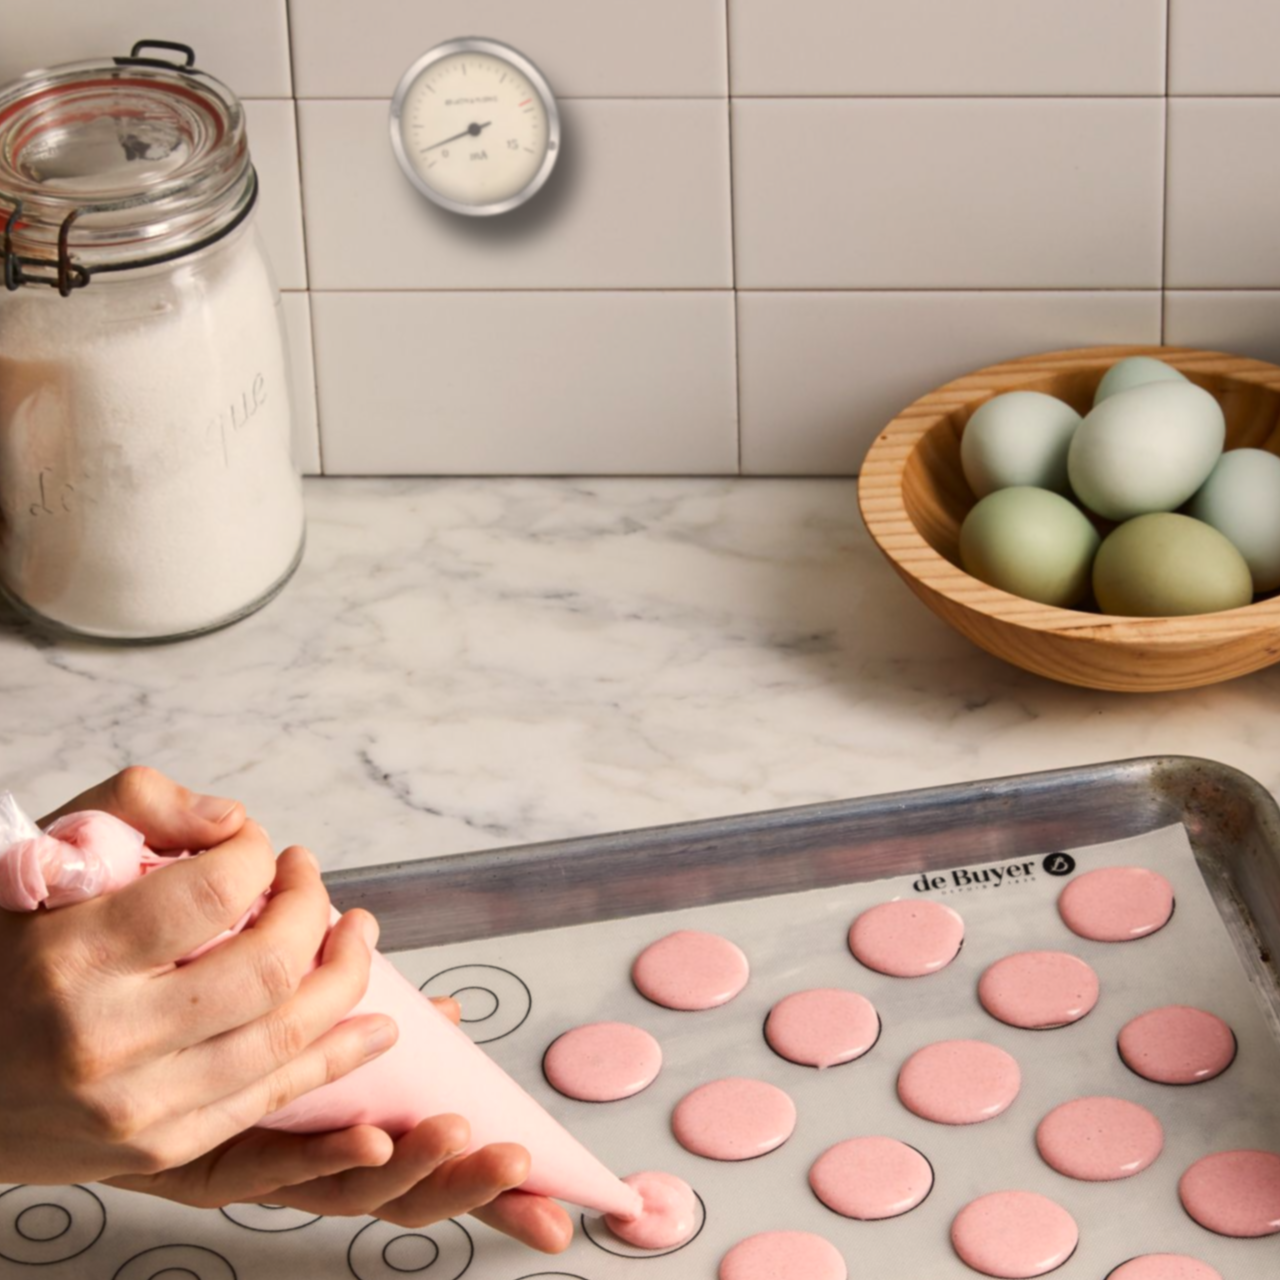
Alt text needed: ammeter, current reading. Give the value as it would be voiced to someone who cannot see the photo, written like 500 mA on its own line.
1 mA
